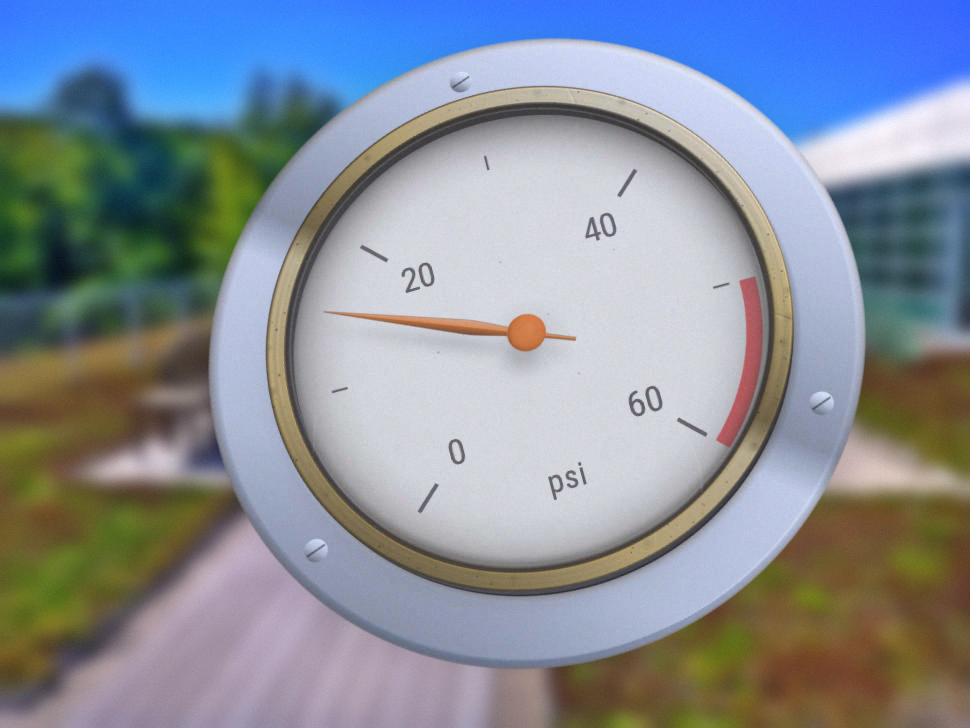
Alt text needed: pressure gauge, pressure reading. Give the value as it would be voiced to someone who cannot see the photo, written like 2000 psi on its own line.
15 psi
